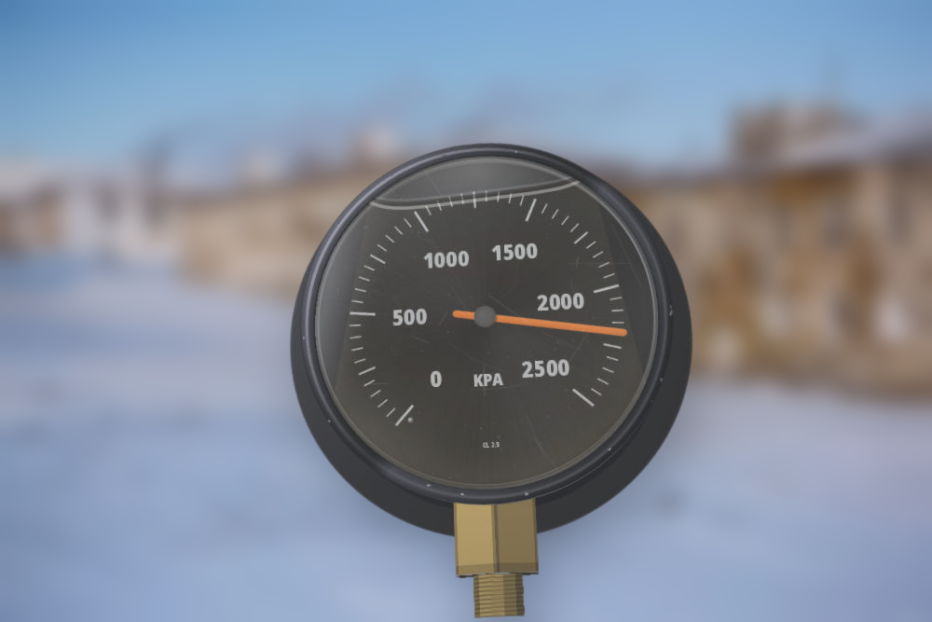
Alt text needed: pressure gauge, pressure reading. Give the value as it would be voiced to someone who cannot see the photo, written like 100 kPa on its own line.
2200 kPa
